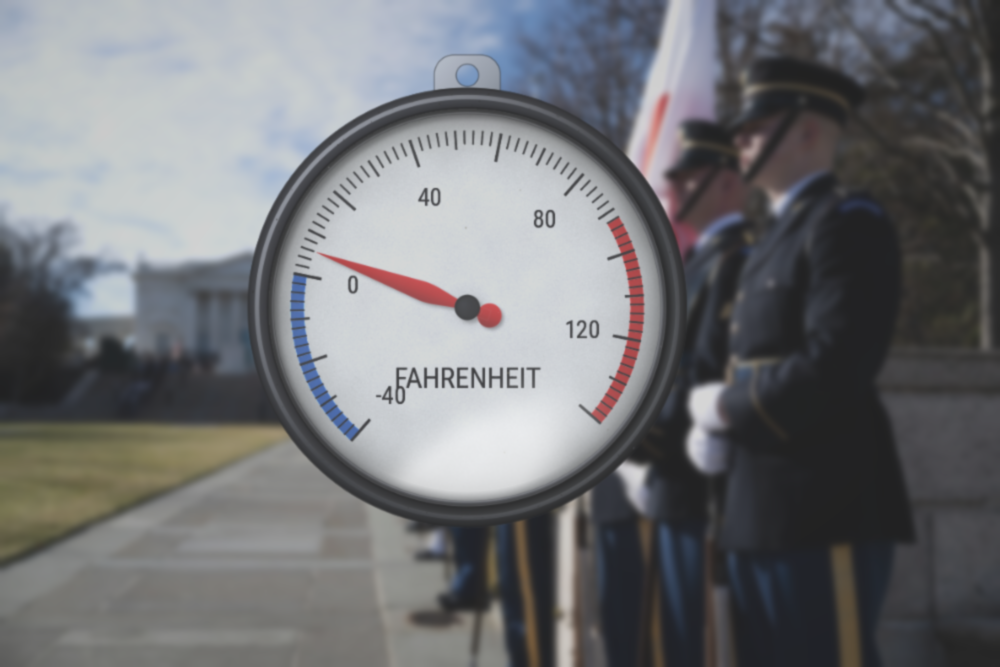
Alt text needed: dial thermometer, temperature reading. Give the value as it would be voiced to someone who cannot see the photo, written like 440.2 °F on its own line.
6 °F
